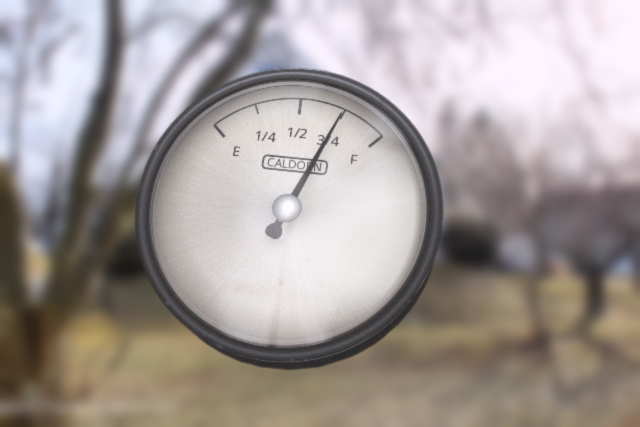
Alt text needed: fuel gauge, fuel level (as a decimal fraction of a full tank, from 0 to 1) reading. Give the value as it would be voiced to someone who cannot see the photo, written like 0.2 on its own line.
0.75
